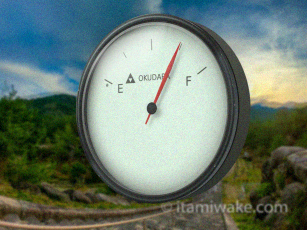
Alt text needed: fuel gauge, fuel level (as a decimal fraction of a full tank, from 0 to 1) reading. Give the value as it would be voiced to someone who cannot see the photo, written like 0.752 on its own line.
0.75
